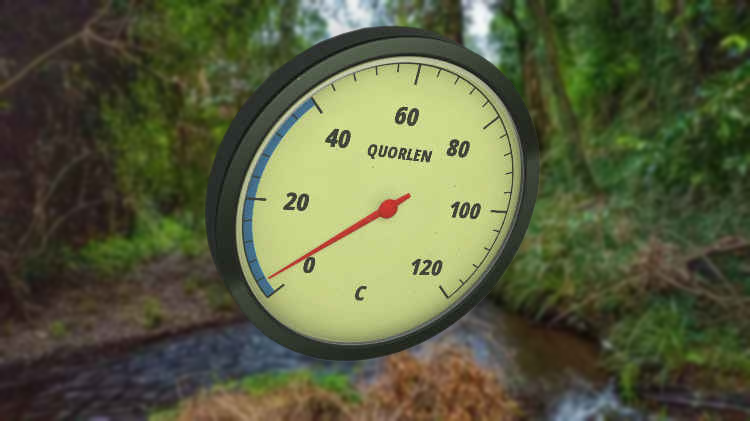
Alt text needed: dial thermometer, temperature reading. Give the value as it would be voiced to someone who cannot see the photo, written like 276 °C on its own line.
4 °C
